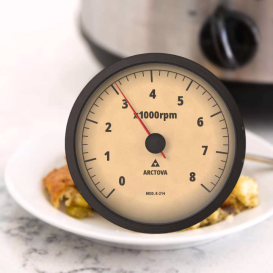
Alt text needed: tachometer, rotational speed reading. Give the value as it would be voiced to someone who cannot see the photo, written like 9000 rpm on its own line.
3100 rpm
